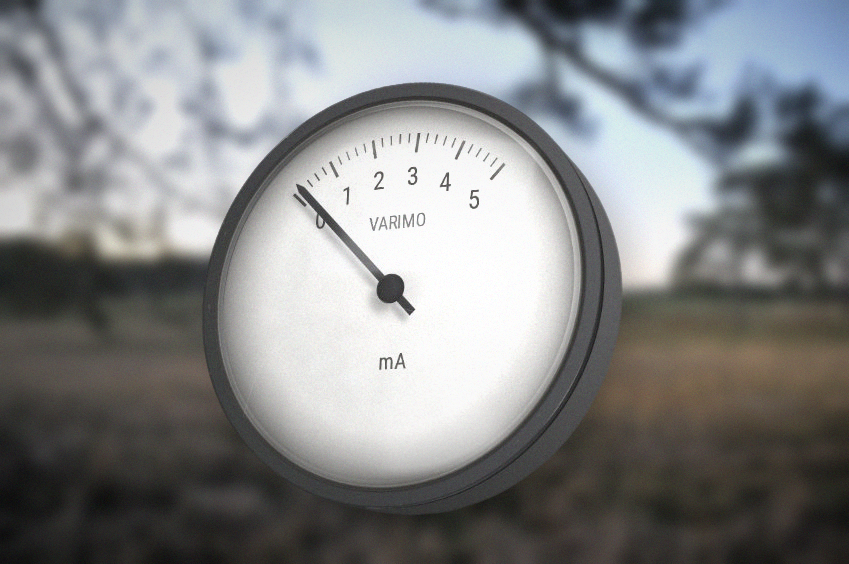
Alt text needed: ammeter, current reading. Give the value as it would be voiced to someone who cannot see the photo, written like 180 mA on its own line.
0.2 mA
